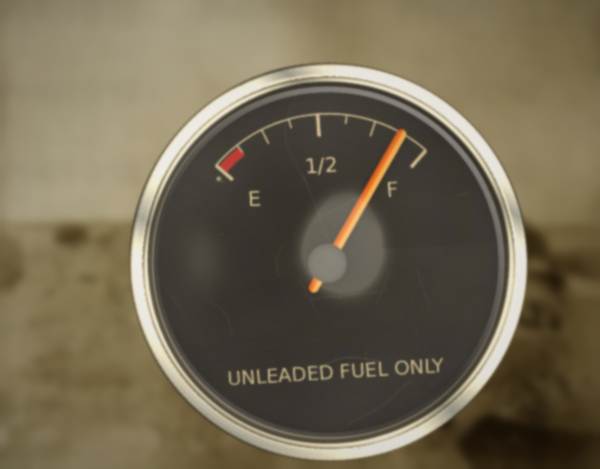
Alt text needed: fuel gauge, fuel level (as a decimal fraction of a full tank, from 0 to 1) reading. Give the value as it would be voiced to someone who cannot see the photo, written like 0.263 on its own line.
0.875
